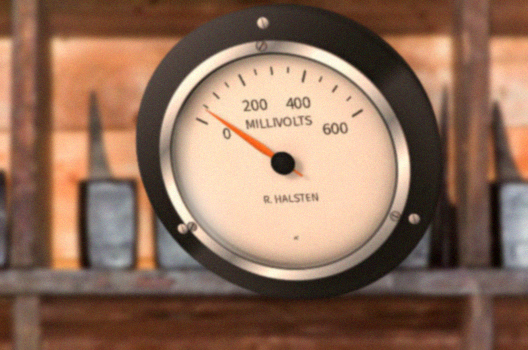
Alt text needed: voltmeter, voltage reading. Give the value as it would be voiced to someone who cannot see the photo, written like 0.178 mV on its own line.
50 mV
